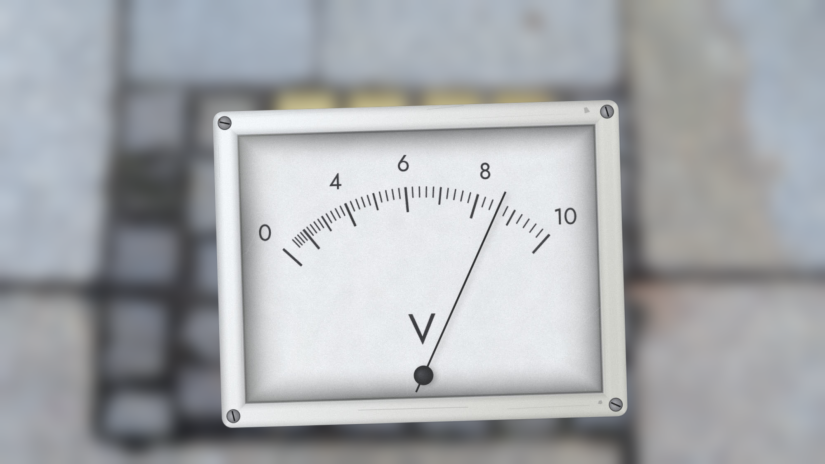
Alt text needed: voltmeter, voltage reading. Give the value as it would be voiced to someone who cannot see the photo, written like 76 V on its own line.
8.6 V
